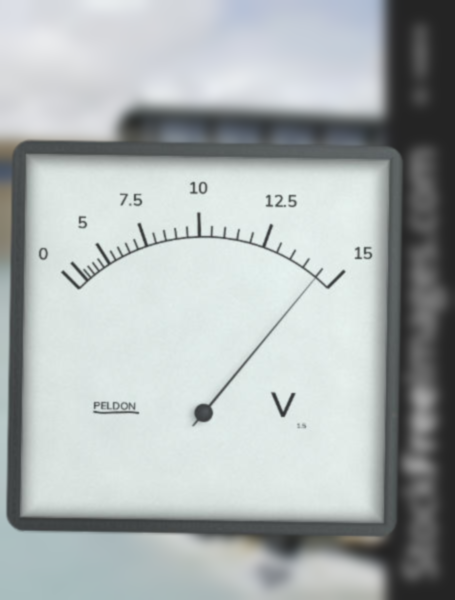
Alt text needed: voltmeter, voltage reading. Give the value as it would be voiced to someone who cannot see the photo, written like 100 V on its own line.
14.5 V
